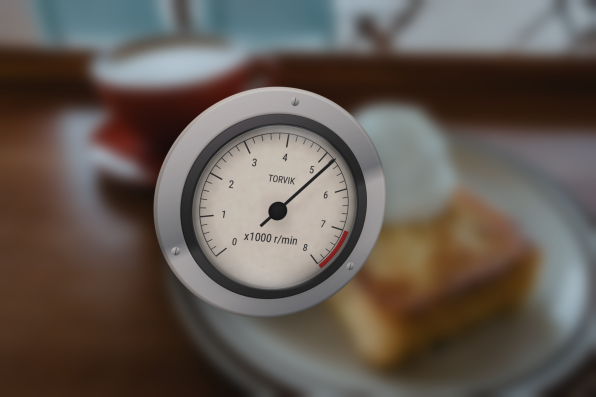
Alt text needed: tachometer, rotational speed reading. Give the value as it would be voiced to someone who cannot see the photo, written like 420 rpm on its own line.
5200 rpm
